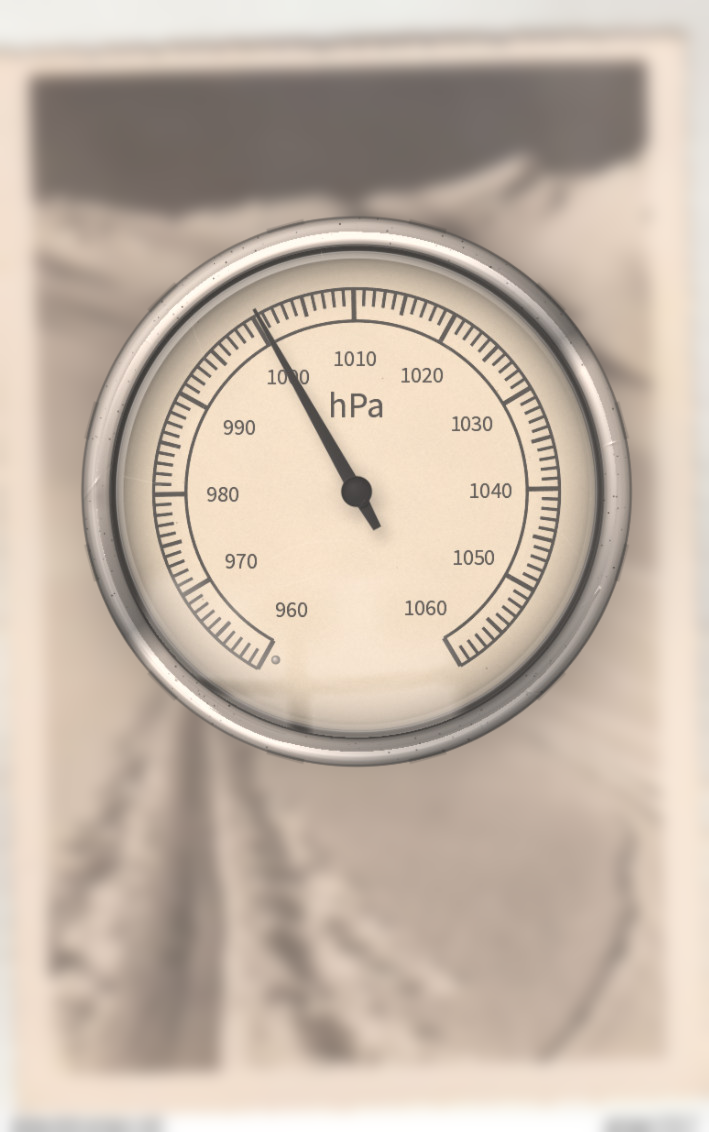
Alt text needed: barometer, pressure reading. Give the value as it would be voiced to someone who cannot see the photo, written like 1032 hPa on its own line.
1000.5 hPa
